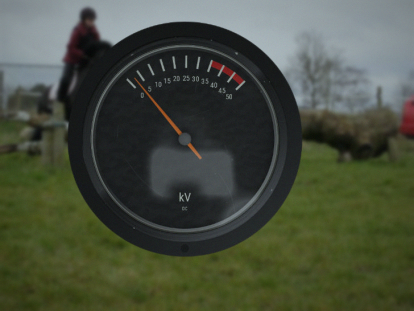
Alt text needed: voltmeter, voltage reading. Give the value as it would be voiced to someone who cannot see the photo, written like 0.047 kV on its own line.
2.5 kV
